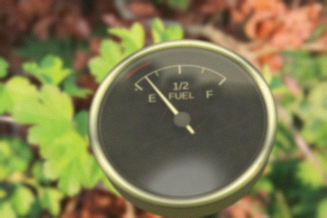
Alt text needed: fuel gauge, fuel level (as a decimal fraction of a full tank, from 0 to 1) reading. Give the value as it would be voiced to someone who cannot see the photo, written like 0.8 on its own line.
0.125
